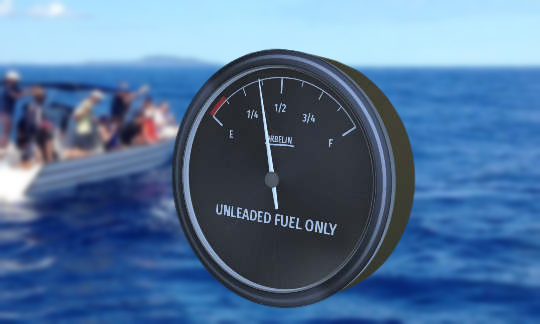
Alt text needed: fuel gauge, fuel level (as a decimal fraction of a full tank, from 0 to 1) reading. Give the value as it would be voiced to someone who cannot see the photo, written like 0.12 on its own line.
0.375
